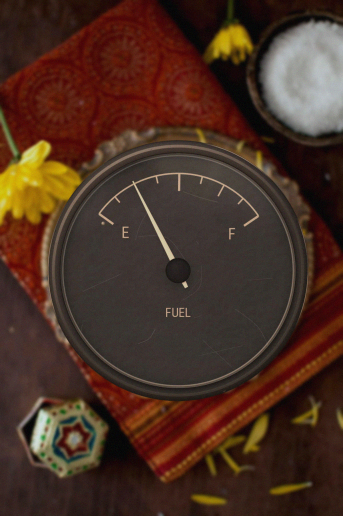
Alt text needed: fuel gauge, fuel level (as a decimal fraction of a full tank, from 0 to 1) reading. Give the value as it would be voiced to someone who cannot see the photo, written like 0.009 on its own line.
0.25
